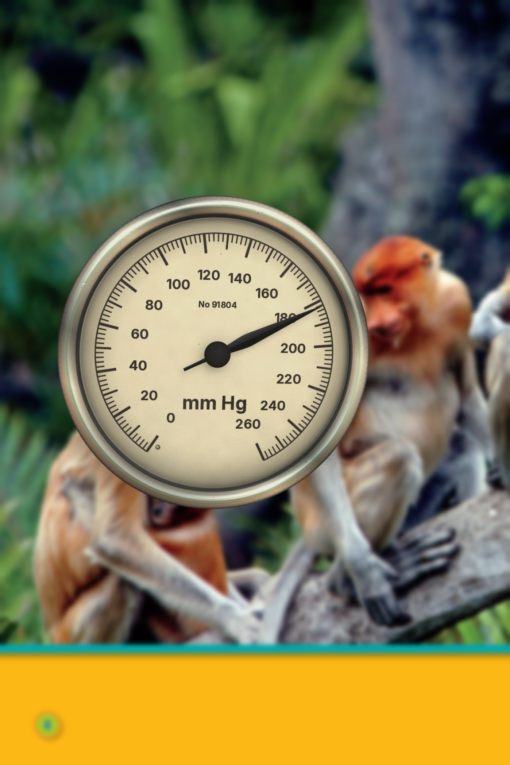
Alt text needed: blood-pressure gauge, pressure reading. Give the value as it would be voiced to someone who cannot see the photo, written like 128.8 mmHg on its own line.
182 mmHg
